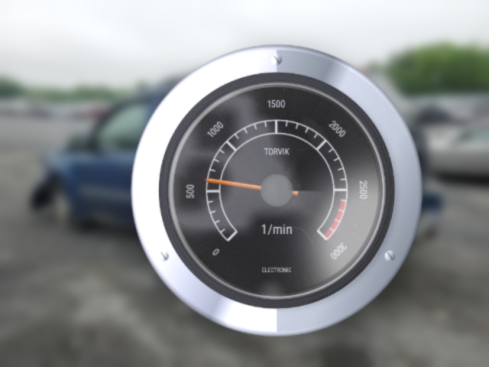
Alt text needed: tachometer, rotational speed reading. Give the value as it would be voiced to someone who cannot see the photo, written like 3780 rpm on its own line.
600 rpm
